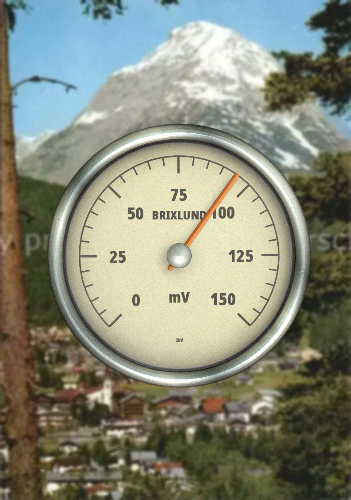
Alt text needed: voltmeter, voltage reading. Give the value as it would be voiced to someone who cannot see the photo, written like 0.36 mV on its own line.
95 mV
